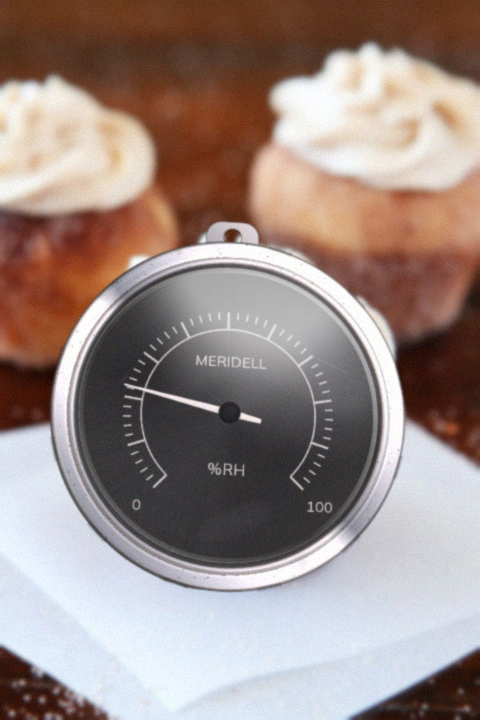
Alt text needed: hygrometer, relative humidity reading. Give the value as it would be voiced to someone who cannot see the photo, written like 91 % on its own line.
22 %
